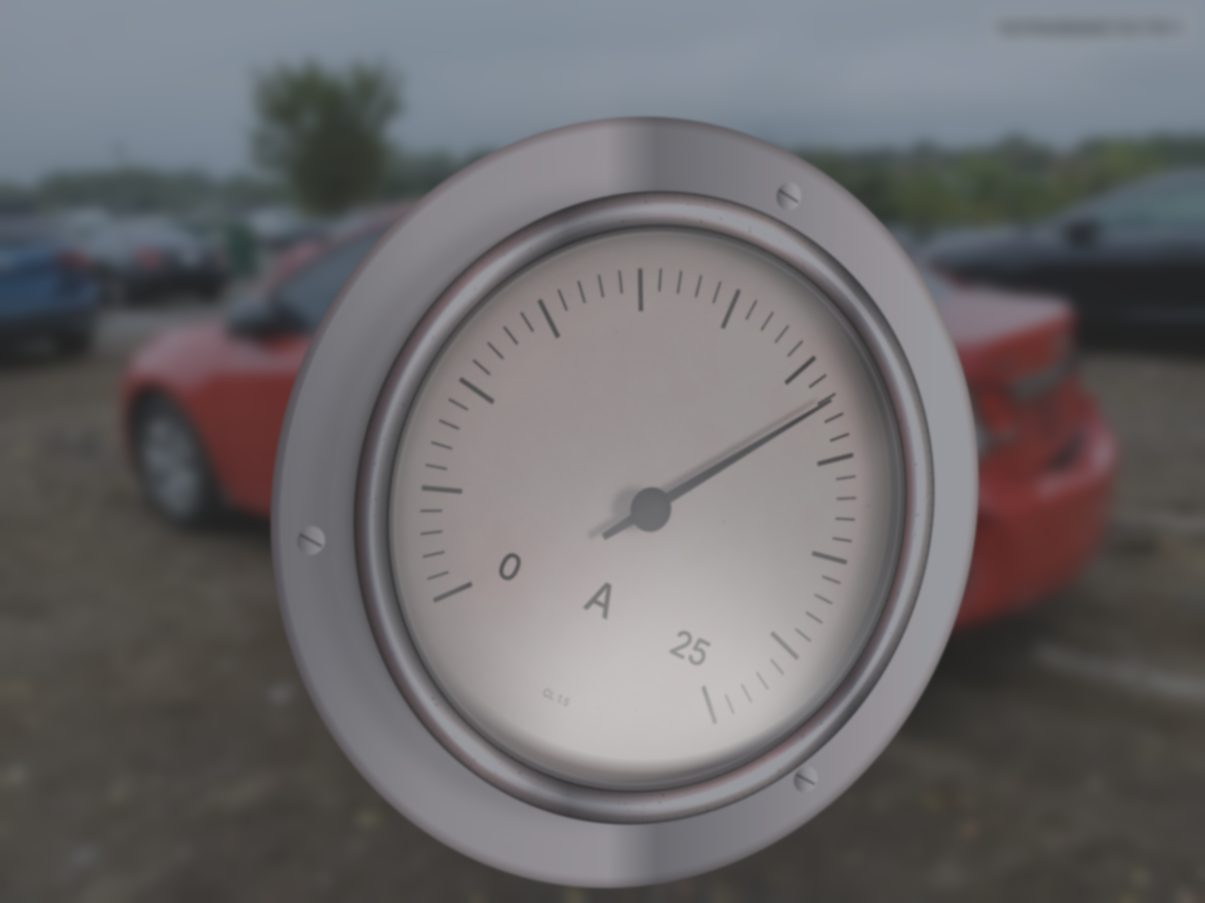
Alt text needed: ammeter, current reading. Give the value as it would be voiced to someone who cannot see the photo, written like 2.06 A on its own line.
16 A
